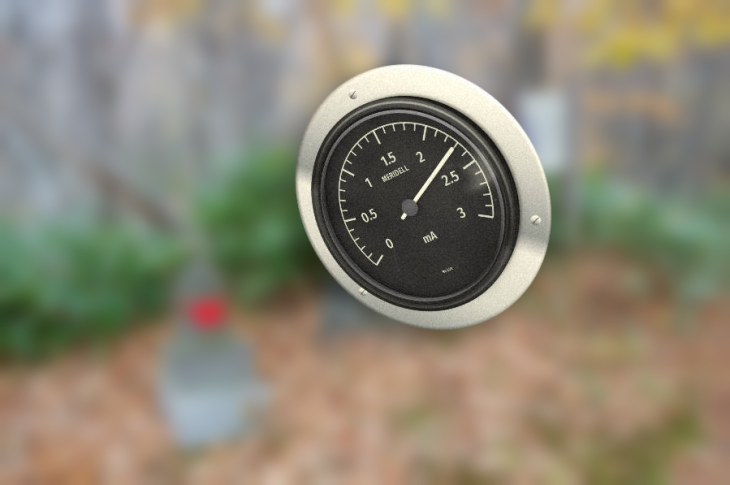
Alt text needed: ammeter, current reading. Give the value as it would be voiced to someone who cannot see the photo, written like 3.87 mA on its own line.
2.3 mA
